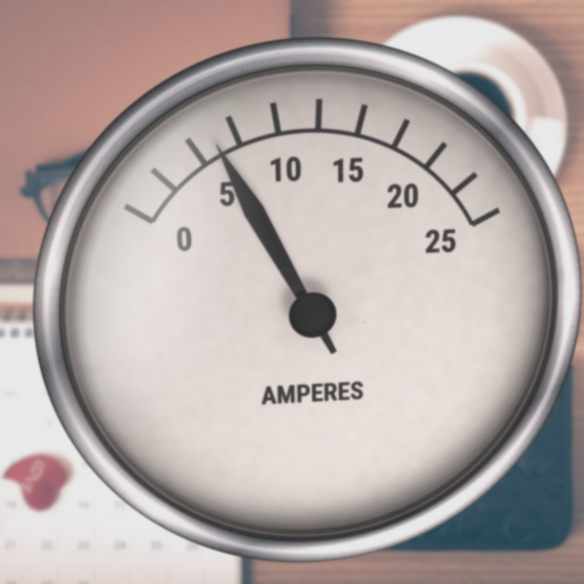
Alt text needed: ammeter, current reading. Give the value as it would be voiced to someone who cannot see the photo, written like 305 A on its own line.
6.25 A
